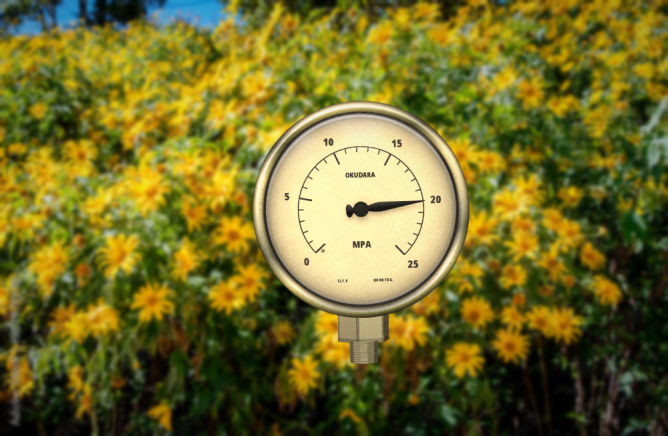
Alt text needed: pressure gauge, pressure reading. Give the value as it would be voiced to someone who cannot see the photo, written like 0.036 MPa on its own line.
20 MPa
